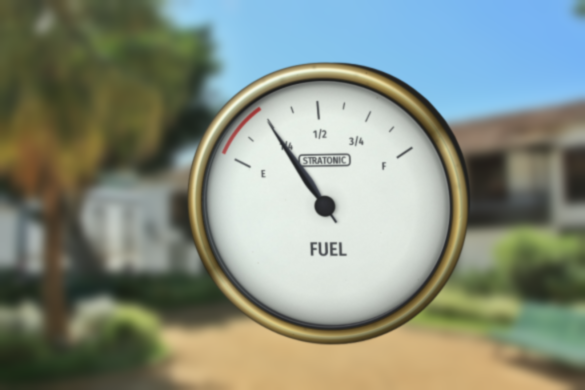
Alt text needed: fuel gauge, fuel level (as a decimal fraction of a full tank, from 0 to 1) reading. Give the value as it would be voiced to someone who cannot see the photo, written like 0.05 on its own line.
0.25
